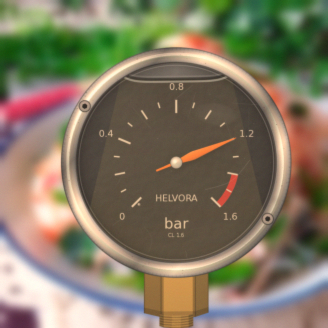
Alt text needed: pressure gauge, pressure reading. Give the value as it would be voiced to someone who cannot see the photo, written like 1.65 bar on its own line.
1.2 bar
